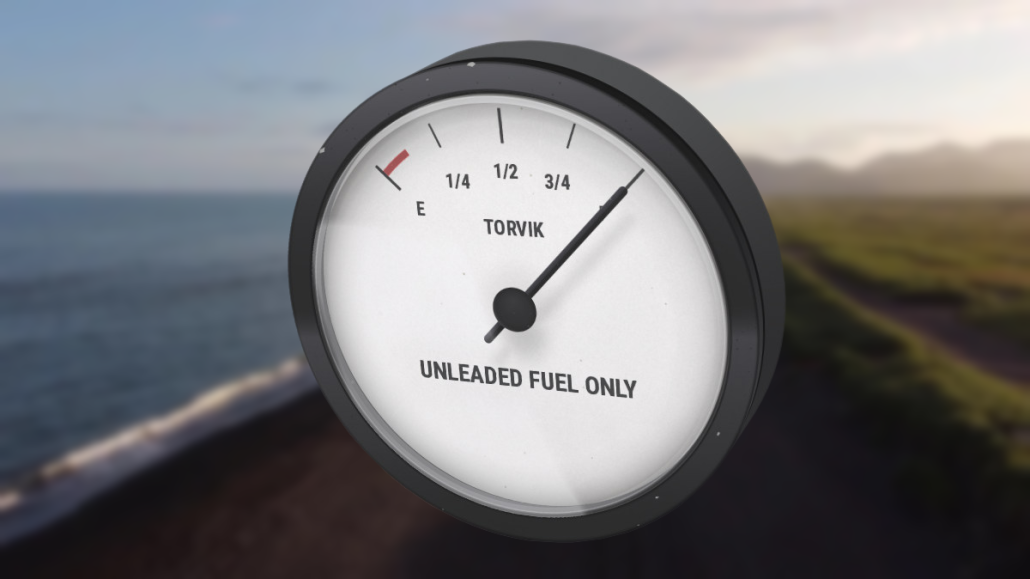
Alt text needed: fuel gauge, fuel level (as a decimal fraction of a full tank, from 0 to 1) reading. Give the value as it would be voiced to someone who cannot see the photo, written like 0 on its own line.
1
